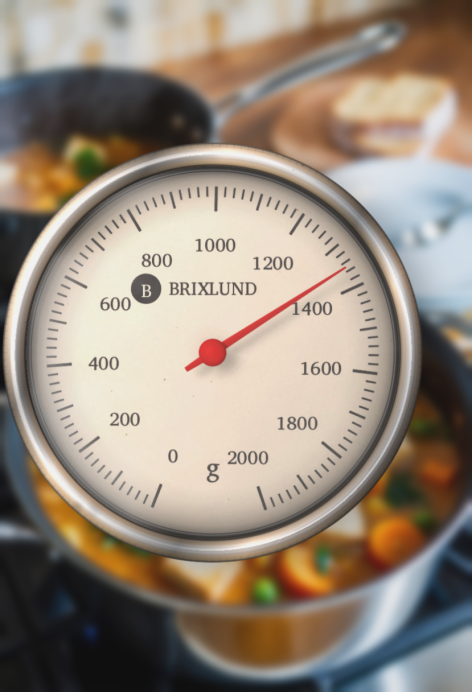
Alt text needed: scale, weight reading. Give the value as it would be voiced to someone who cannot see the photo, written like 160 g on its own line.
1350 g
